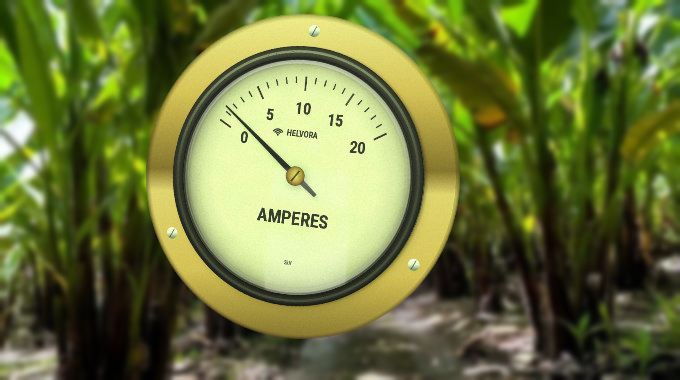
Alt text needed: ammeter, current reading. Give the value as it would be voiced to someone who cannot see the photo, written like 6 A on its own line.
1.5 A
